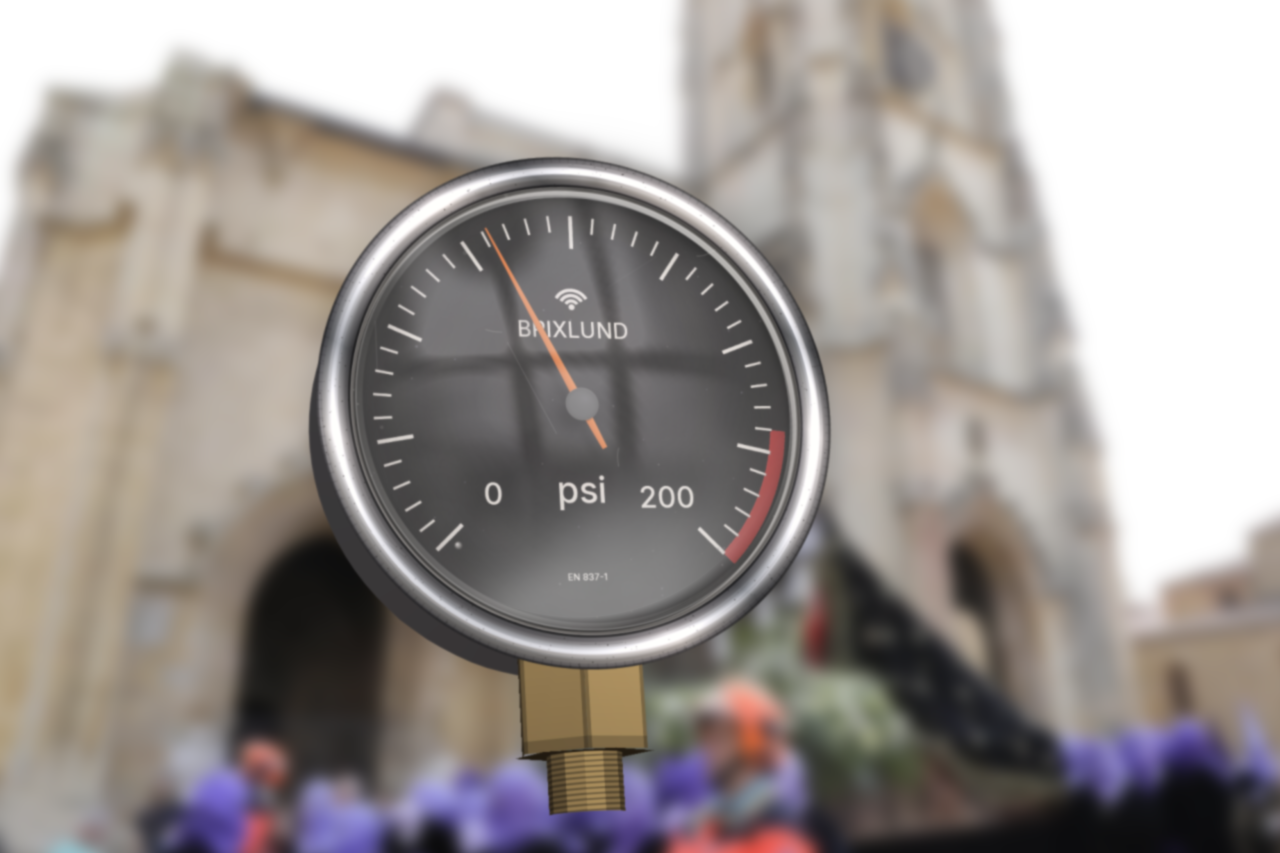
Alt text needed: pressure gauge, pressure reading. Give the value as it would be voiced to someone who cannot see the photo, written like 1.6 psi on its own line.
80 psi
